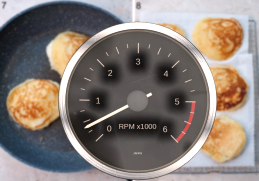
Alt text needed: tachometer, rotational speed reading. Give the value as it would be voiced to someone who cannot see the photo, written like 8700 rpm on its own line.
375 rpm
